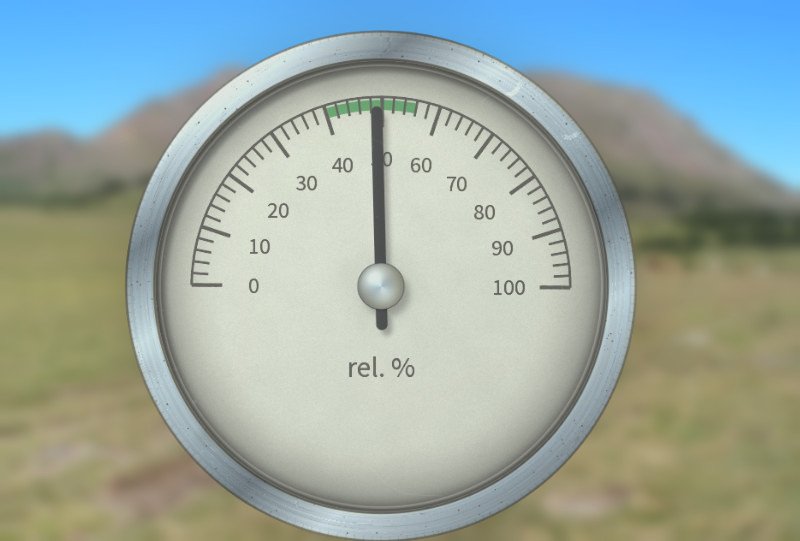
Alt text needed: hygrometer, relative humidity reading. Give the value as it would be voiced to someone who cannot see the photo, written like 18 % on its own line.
49 %
